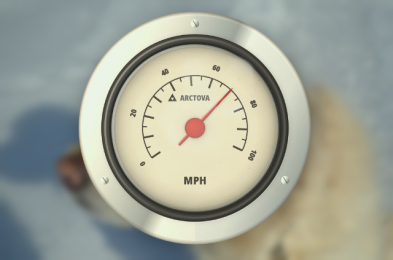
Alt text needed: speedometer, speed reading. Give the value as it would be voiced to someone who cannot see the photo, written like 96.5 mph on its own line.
70 mph
